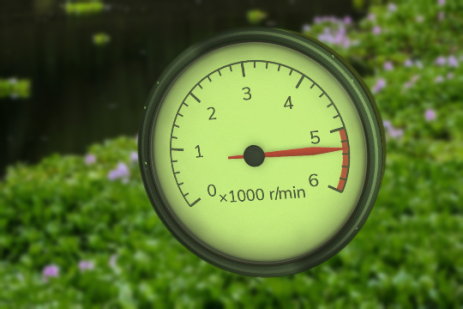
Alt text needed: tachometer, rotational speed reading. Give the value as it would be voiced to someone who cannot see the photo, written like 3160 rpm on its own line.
5300 rpm
